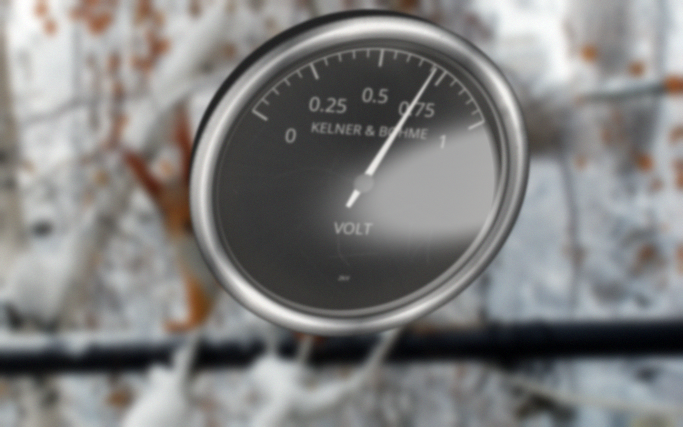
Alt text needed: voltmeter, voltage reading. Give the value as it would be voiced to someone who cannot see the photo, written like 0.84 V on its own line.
0.7 V
